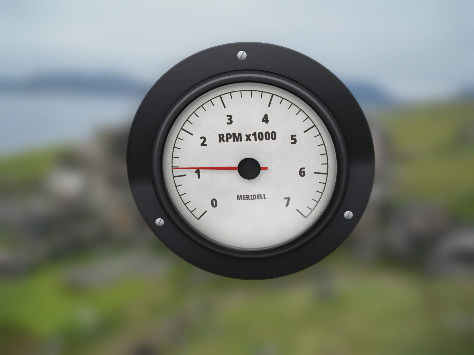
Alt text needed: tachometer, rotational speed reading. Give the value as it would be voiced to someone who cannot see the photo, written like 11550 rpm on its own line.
1200 rpm
